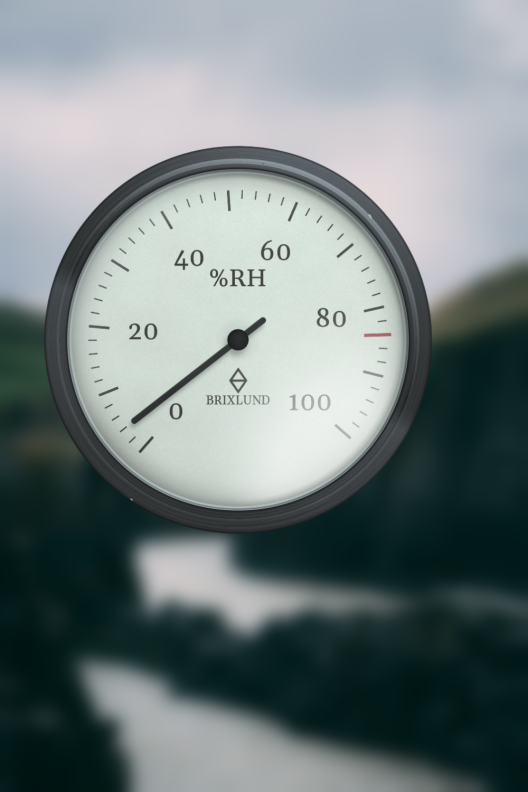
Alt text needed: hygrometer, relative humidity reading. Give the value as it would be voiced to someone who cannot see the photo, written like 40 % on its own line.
4 %
